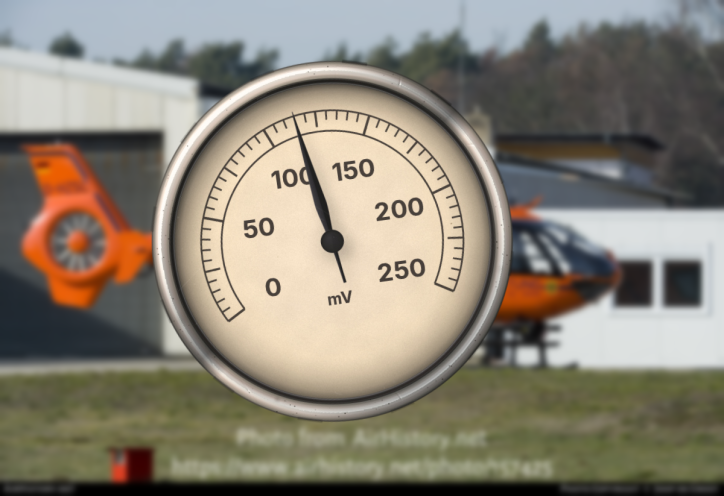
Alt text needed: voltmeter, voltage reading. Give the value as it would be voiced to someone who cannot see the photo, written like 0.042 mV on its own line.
115 mV
